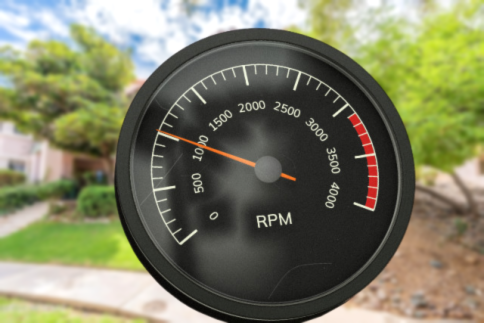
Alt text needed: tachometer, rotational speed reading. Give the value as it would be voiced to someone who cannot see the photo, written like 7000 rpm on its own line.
1000 rpm
